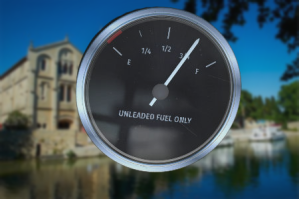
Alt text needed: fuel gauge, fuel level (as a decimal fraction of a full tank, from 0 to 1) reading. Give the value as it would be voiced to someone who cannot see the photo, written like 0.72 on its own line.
0.75
